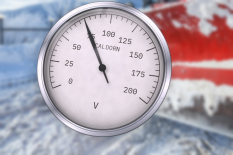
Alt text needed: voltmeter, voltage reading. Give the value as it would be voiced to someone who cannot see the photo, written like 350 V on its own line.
75 V
